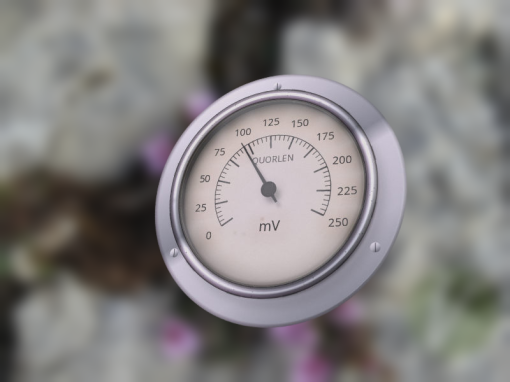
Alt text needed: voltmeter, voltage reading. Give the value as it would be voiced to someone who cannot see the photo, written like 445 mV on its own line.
95 mV
